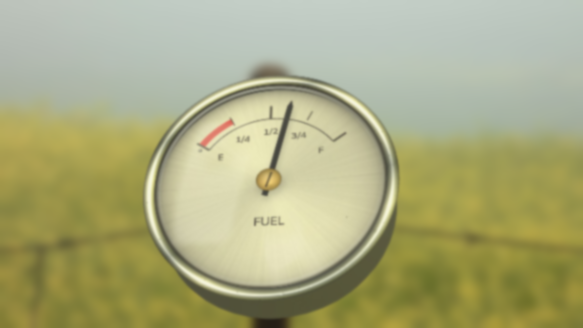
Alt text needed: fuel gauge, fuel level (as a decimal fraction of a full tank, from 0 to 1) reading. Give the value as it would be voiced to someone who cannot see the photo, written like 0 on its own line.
0.625
